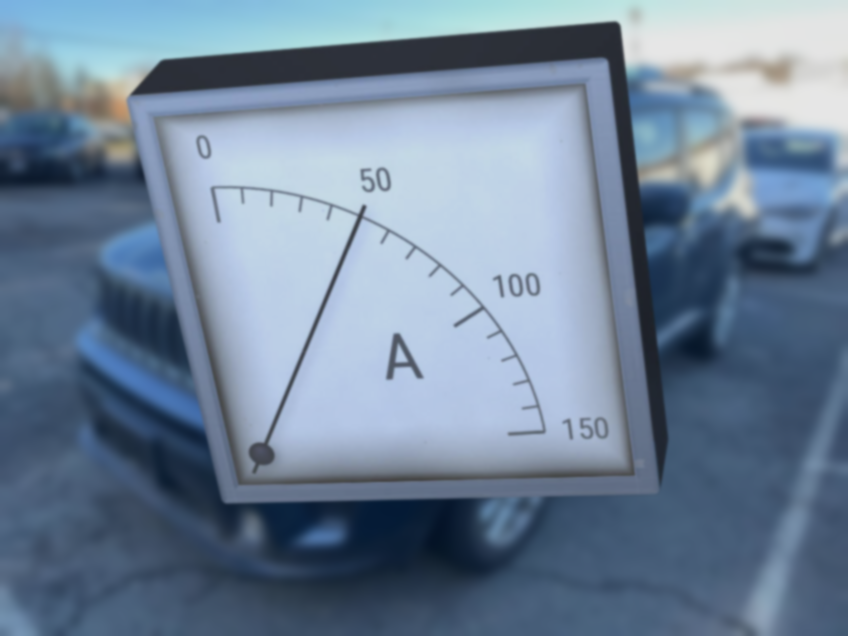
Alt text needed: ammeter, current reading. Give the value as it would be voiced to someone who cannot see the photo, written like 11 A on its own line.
50 A
